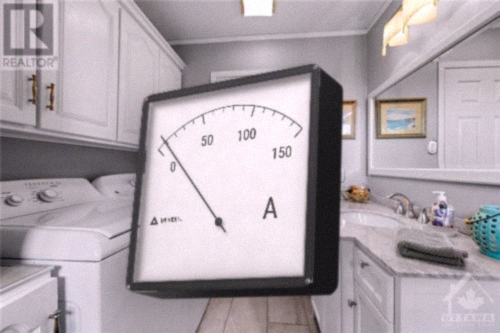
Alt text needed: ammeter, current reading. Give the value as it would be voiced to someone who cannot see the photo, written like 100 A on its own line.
10 A
